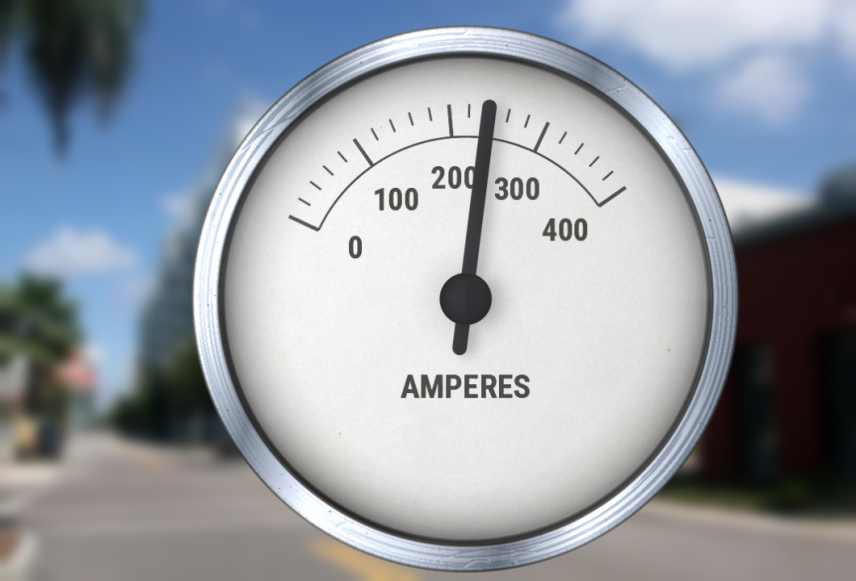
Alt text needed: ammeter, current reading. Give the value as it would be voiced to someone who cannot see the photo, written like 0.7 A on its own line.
240 A
